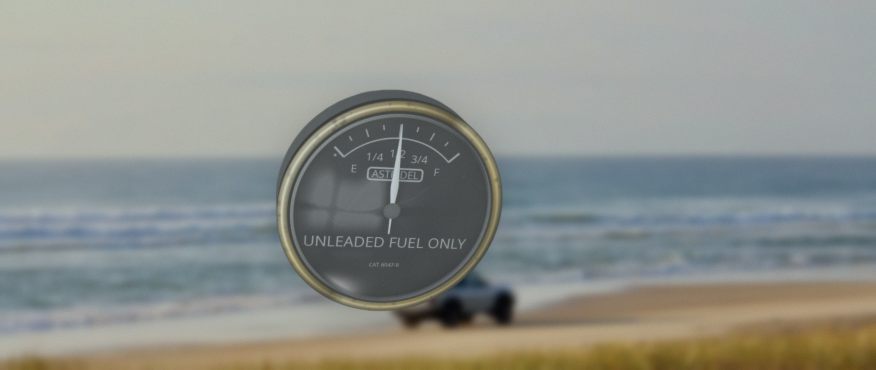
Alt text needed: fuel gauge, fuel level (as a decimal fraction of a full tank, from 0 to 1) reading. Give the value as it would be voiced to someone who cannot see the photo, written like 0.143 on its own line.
0.5
